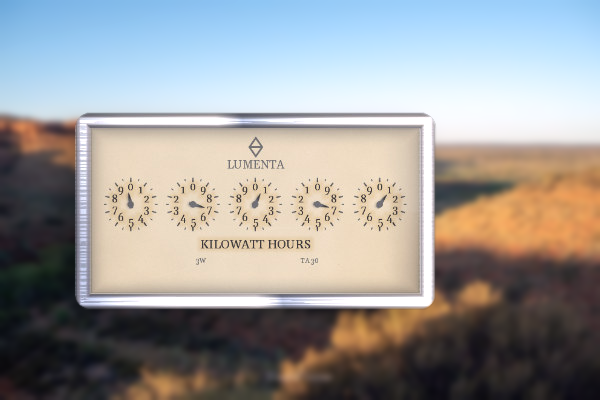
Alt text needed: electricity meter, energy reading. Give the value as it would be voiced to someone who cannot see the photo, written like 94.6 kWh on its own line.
97071 kWh
